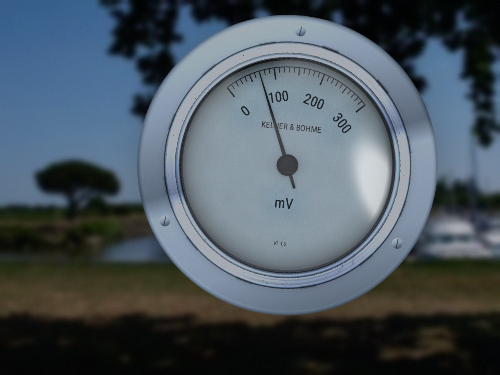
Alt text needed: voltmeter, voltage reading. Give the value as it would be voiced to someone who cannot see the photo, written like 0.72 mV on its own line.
70 mV
